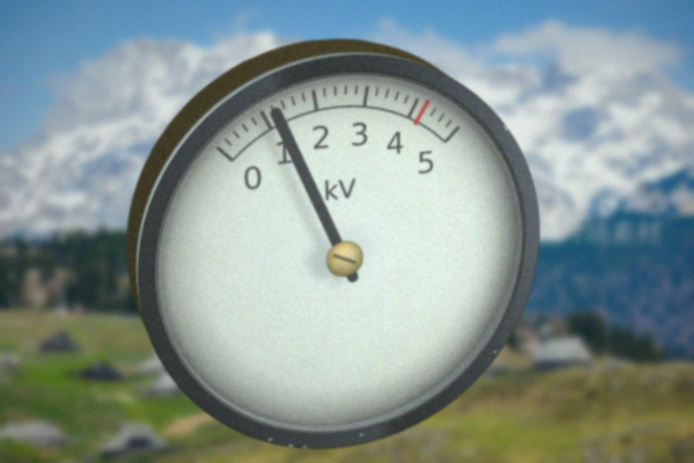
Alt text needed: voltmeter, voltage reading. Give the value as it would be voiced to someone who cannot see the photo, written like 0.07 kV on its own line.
1.2 kV
